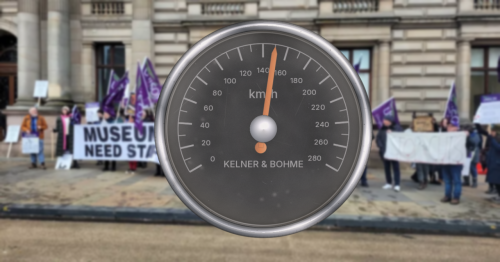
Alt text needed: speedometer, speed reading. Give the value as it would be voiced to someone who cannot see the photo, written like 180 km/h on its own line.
150 km/h
